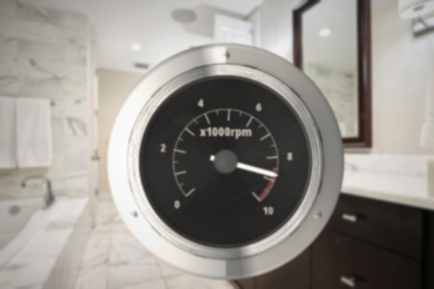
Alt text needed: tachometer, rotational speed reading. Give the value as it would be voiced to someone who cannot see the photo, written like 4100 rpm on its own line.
8750 rpm
